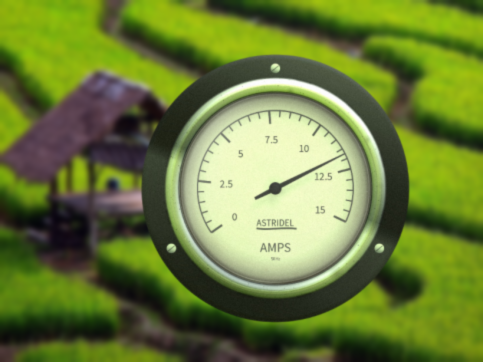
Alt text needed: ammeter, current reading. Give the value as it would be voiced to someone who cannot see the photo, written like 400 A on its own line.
11.75 A
